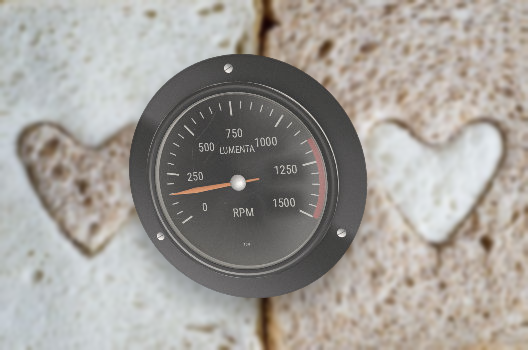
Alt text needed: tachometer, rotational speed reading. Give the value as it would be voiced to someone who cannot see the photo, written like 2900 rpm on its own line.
150 rpm
